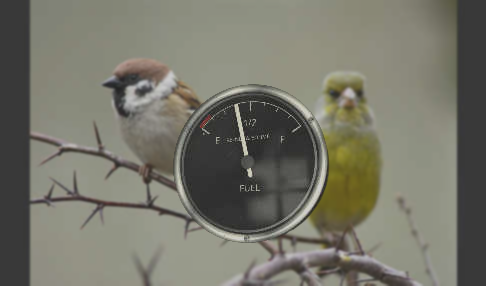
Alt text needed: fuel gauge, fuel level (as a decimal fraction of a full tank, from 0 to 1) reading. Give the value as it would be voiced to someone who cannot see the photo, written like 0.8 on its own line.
0.375
